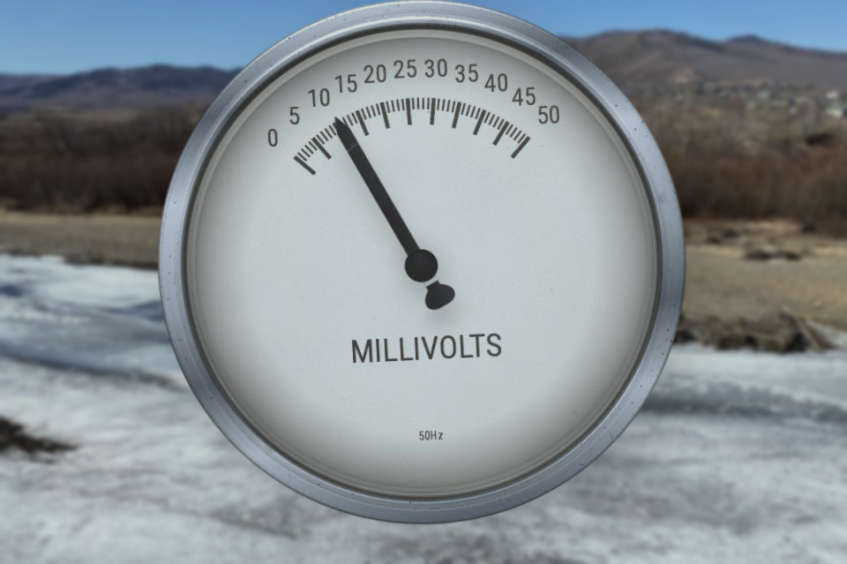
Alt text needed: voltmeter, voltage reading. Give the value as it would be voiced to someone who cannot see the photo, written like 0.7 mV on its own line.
11 mV
